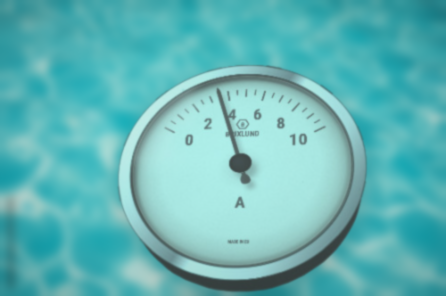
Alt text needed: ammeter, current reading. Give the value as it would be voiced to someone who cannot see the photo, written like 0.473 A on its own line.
3.5 A
